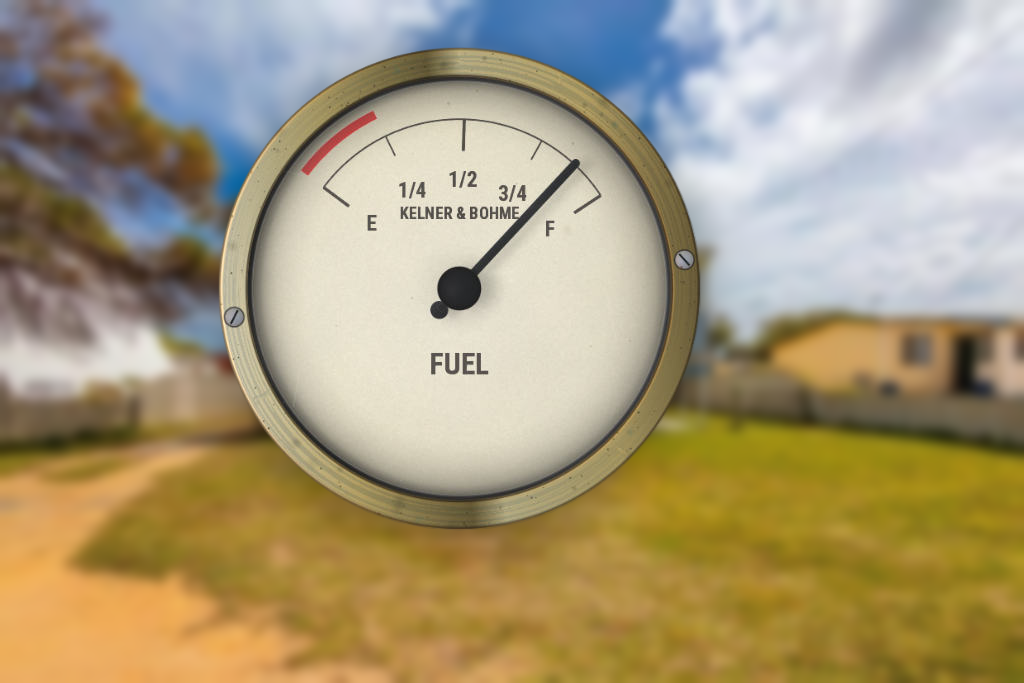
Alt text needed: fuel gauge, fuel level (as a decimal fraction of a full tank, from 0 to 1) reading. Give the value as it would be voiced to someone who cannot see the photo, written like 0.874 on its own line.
0.875
